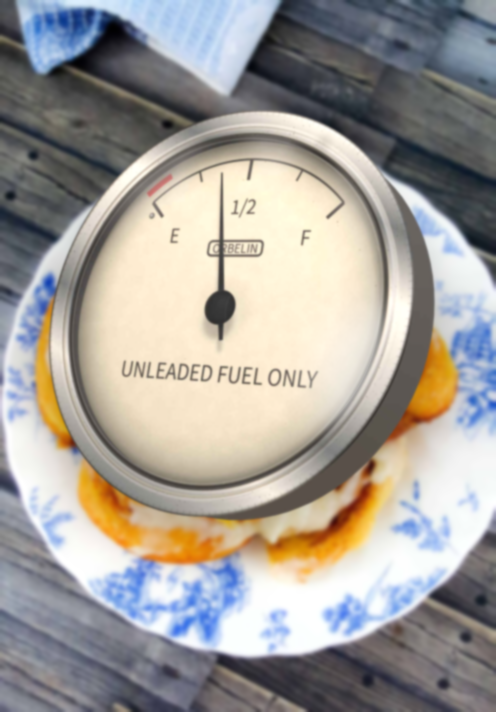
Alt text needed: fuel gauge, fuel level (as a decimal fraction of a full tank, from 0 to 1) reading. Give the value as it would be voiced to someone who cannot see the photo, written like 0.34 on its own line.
0.375
